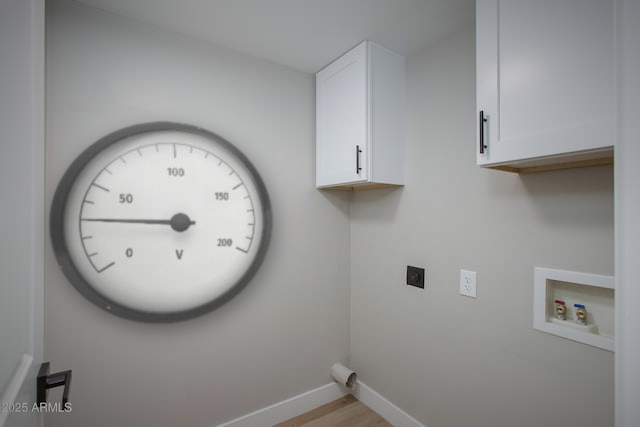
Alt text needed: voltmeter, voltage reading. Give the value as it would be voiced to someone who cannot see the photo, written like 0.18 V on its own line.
30 V
